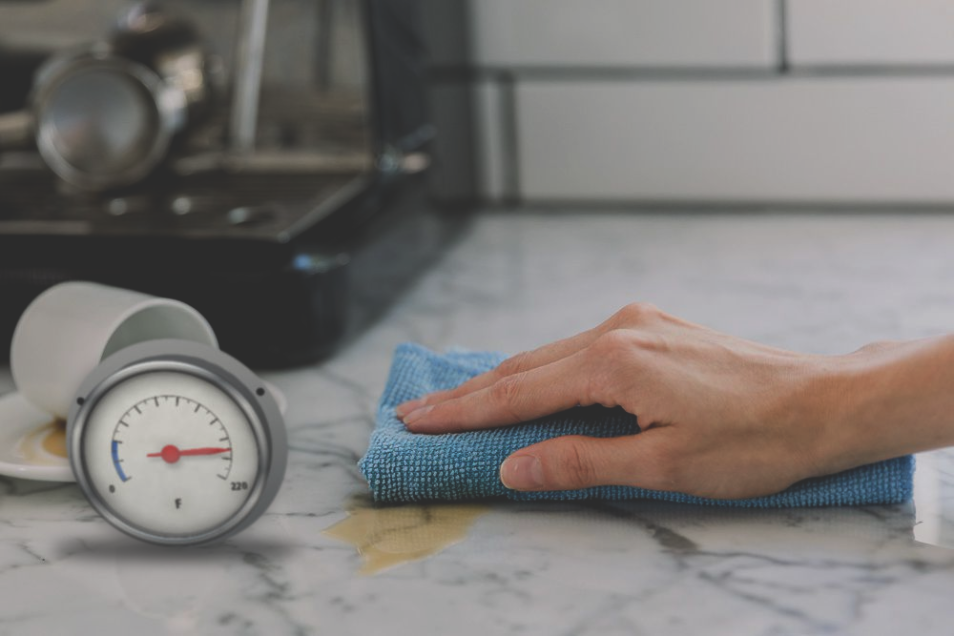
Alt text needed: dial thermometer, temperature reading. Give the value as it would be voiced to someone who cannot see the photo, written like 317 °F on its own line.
190 °F
